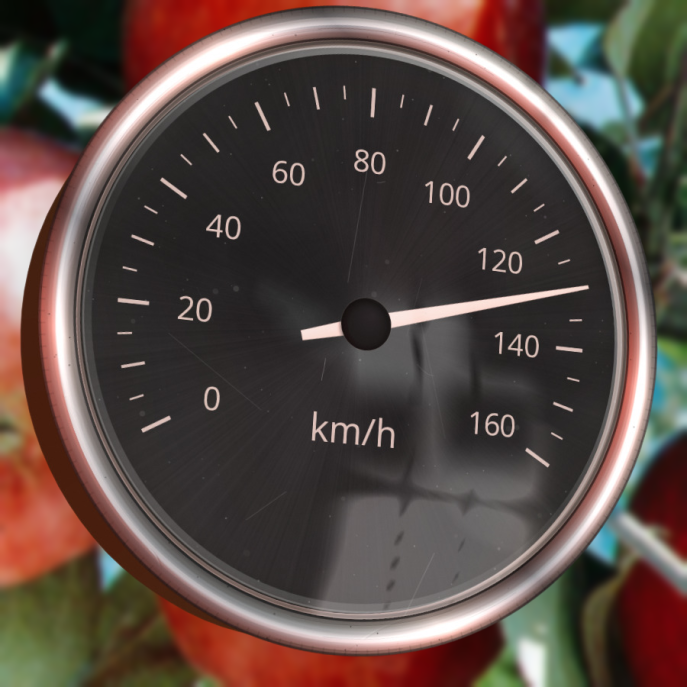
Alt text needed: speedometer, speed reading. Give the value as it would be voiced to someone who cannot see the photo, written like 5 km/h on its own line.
130 km/h
